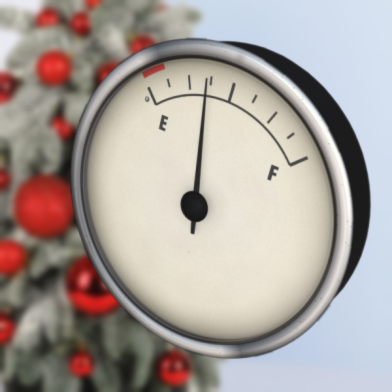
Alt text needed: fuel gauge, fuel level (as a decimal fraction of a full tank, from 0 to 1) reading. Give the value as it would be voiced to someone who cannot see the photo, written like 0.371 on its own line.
0.375
